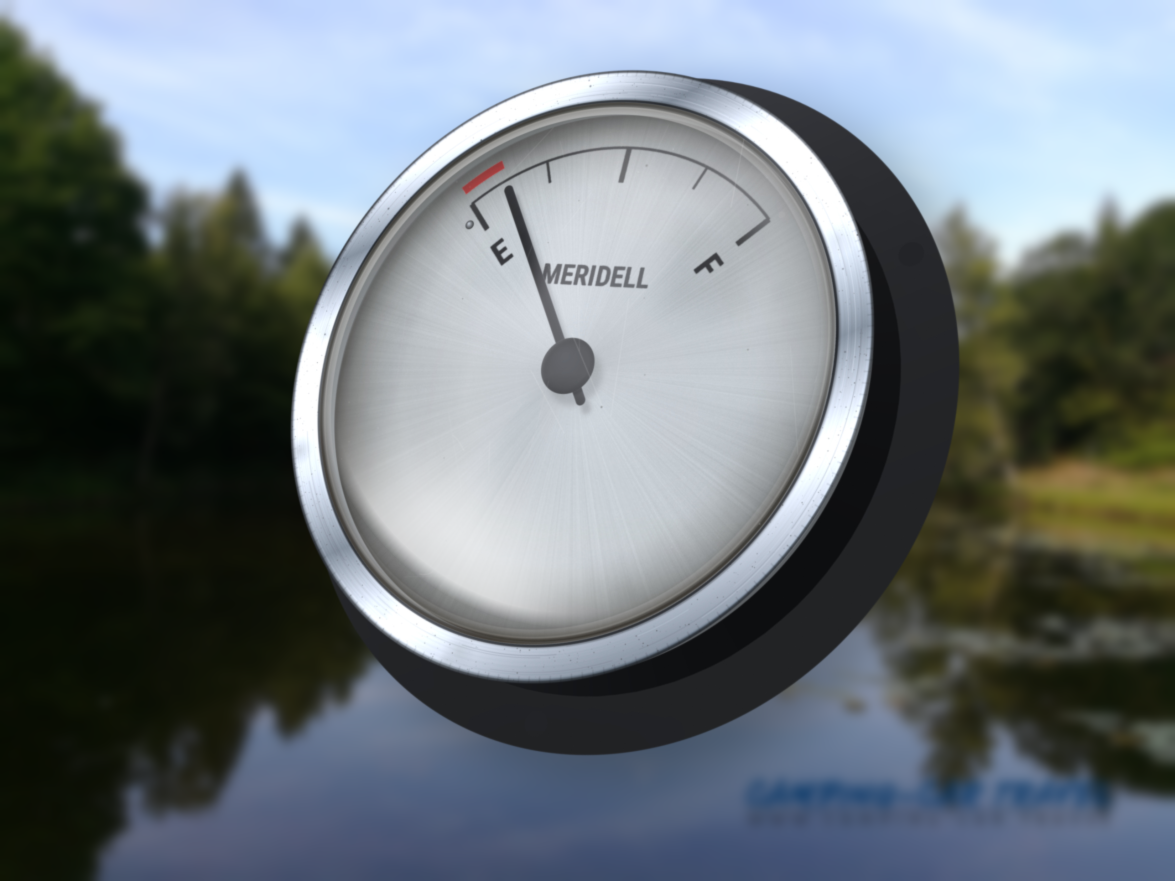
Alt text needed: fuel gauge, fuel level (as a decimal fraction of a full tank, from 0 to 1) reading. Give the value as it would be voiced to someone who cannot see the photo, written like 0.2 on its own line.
0.125
